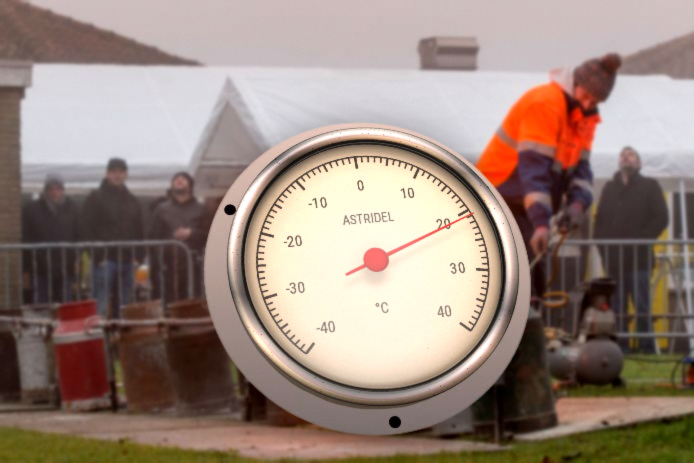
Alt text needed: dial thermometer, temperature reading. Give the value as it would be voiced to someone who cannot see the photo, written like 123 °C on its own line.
21 °C
